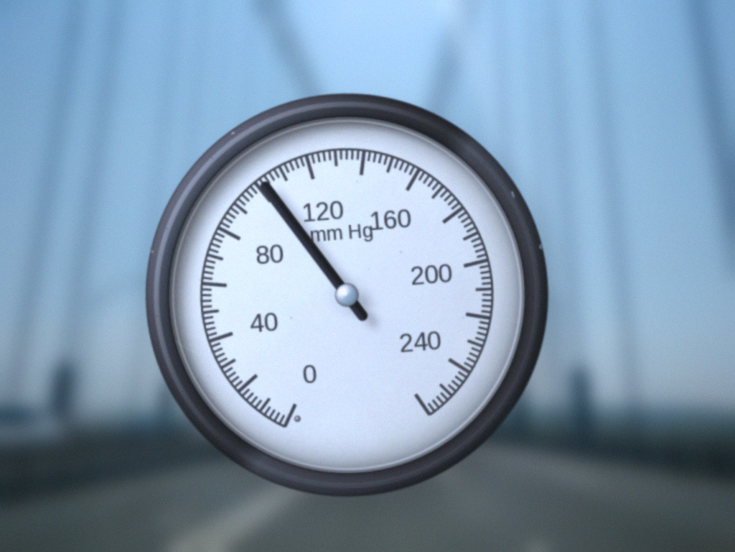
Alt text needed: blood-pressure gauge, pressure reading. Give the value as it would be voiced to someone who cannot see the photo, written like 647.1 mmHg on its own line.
102 mmHg
